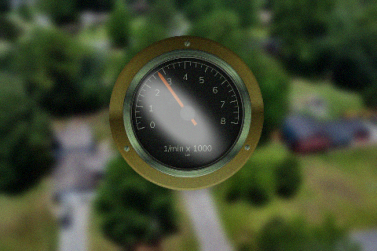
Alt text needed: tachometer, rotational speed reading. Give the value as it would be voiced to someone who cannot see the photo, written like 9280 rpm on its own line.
2750 rpm
